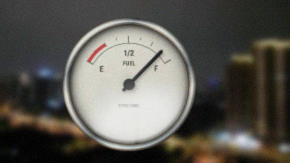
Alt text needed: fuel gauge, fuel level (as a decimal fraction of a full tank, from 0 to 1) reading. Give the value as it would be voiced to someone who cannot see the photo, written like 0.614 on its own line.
0.875
